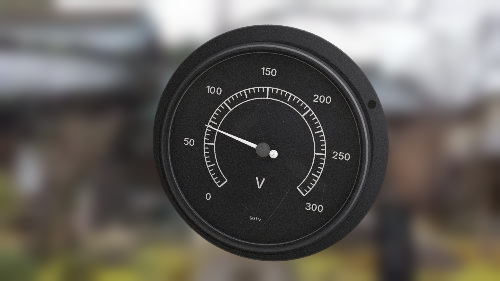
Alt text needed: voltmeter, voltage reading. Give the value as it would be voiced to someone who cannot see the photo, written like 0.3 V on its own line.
70 V
